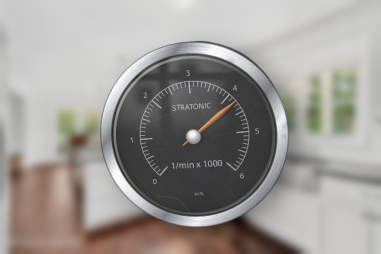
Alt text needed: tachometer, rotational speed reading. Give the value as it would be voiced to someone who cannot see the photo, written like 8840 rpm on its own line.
4200 rpm
